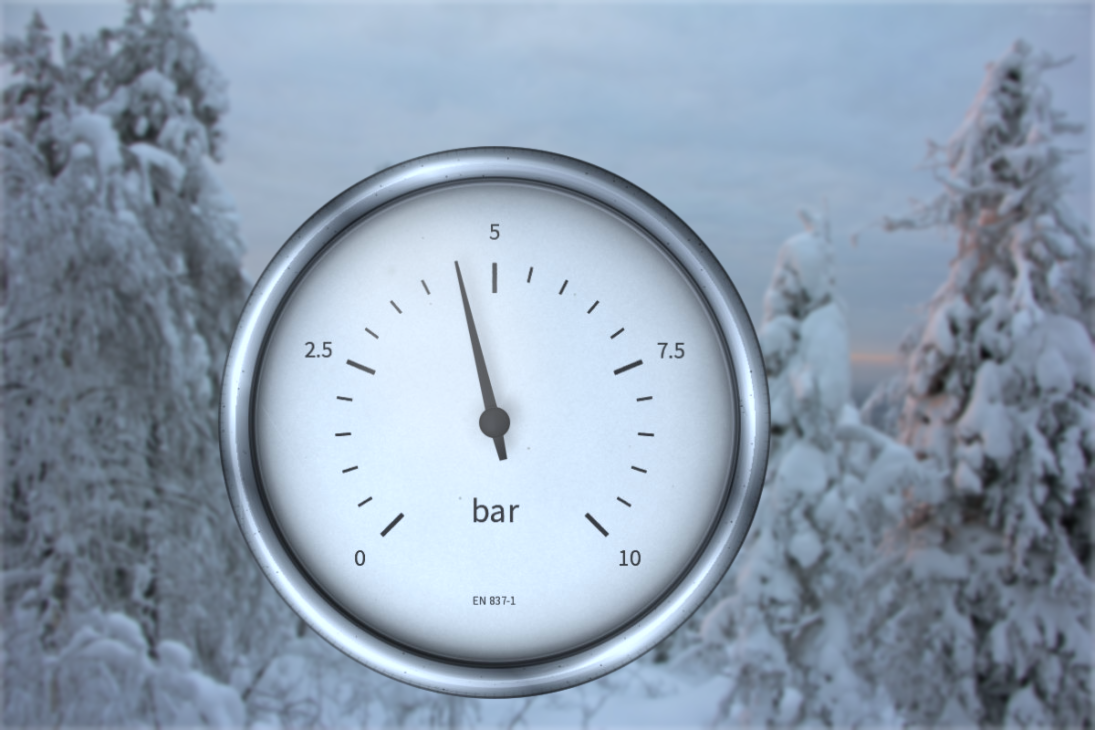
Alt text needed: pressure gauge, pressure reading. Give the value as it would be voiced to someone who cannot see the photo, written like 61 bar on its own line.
4.5 bar
